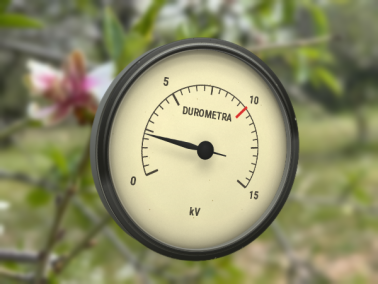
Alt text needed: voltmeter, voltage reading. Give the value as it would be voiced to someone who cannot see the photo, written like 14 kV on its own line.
2.25 kV
